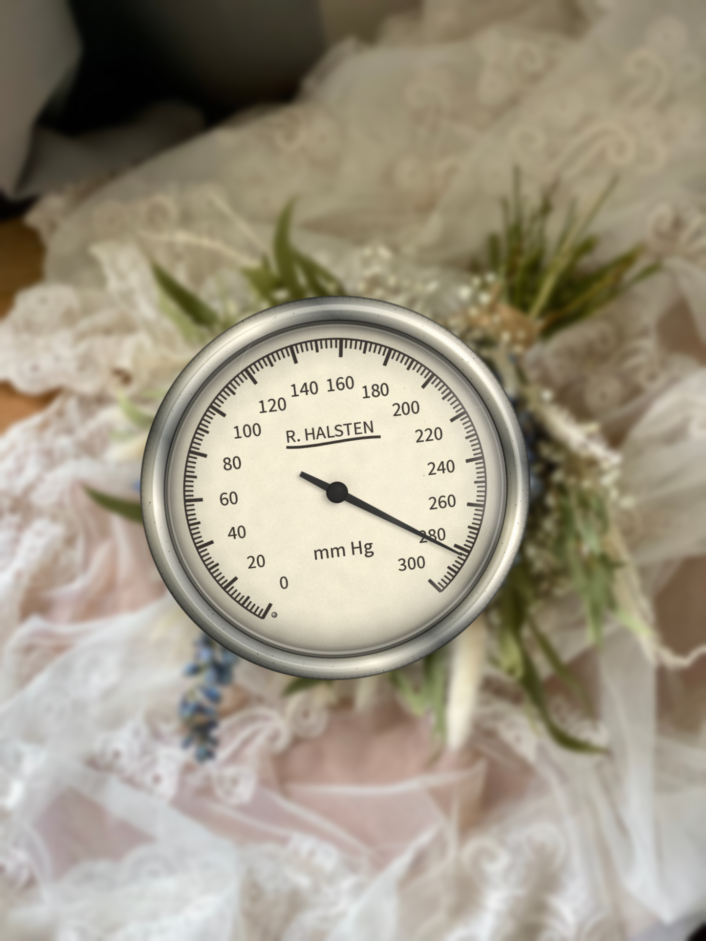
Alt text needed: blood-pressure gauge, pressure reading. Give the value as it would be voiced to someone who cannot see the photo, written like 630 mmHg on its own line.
282 mmHg
